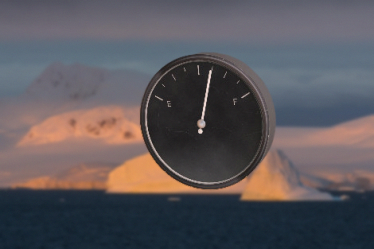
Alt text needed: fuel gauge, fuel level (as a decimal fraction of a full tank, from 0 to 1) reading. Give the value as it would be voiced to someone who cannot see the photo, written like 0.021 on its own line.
0.625
